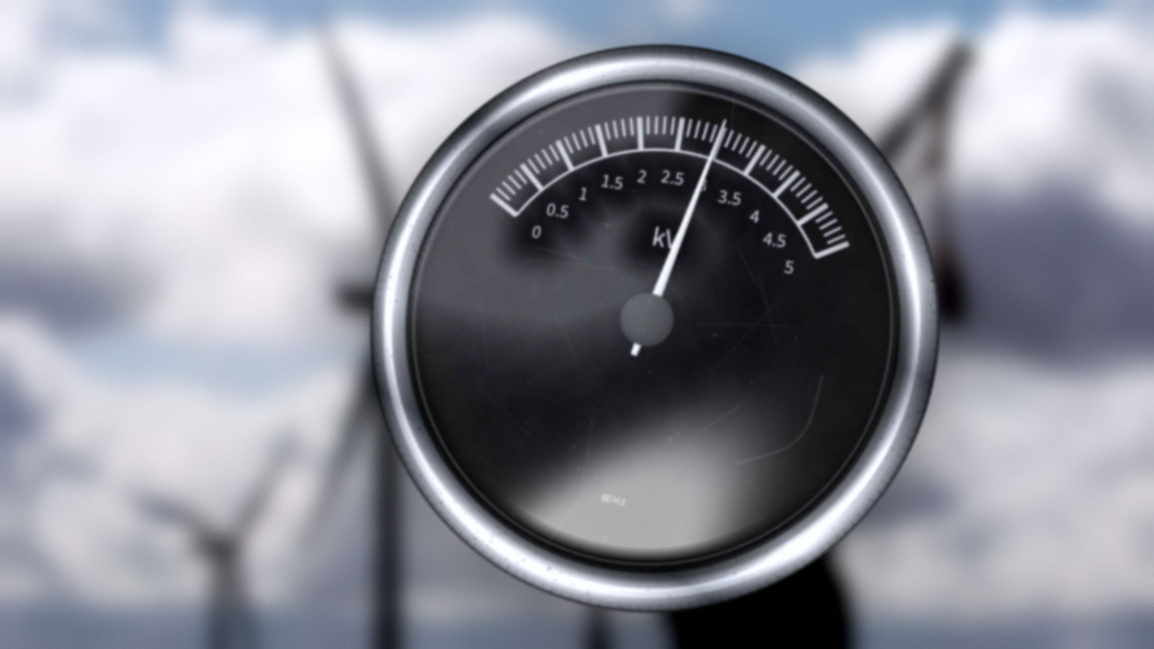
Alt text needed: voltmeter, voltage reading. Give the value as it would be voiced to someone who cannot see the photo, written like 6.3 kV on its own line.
3 kV
